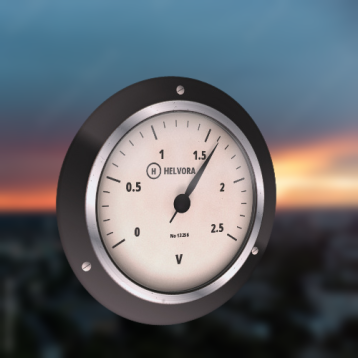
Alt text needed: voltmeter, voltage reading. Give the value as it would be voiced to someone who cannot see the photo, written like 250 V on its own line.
1.6 V
